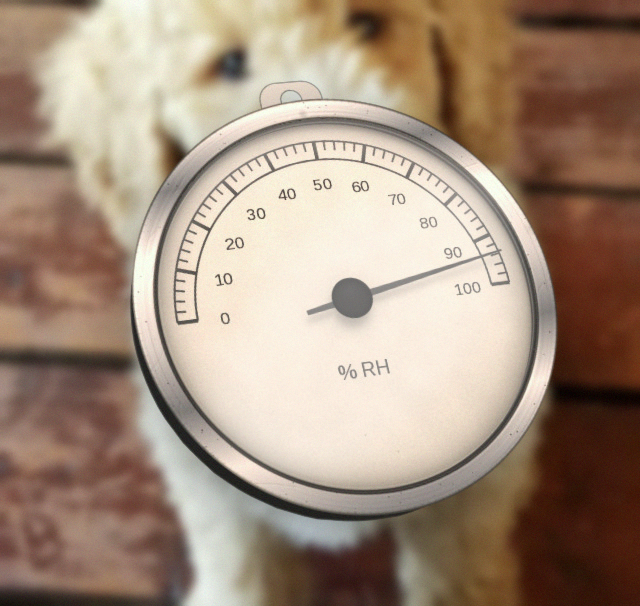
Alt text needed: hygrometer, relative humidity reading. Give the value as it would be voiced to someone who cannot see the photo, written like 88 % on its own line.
94 %
